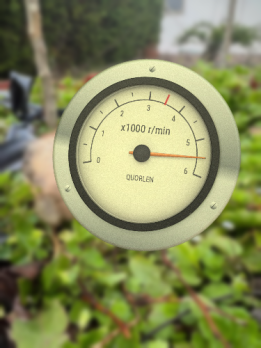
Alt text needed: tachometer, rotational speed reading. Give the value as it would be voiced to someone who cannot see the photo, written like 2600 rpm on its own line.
5500 rpm
